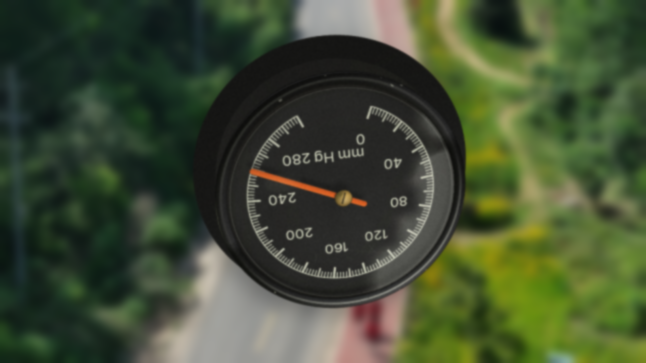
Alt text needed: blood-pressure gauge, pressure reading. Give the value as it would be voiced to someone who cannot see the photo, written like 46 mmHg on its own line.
260 mmHg
